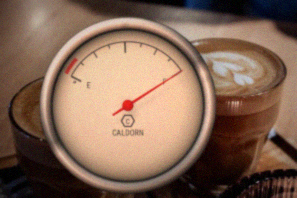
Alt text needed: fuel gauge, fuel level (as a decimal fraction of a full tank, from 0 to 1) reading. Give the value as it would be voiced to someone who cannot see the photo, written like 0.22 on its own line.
1
